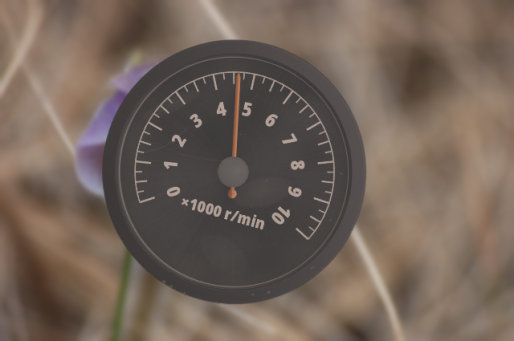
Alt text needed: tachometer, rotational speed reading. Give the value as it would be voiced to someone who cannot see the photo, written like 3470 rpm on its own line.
4625 rpm
